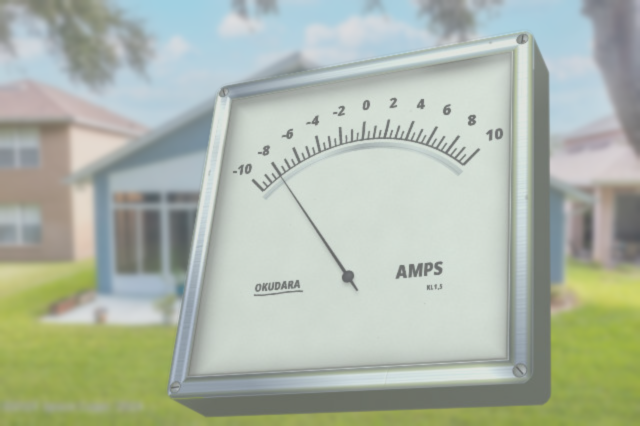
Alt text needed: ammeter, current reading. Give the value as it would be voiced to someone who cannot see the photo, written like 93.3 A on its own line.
-8 A
